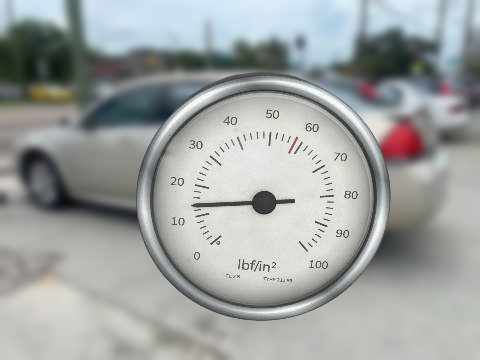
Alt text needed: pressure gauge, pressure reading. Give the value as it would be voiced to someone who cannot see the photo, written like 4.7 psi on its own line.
14 psi
